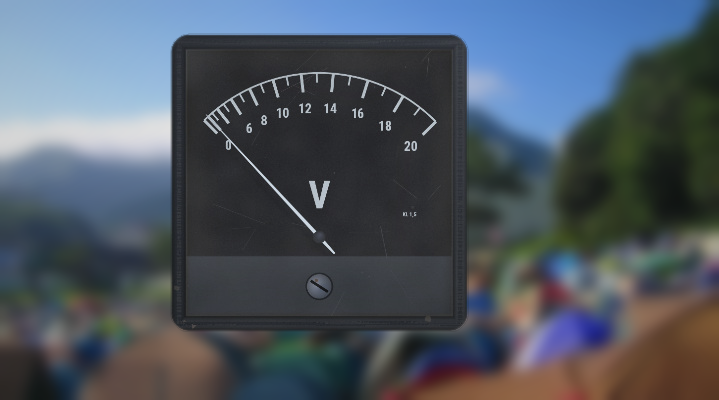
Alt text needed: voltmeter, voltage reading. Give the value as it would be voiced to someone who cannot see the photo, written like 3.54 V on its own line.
2 V
